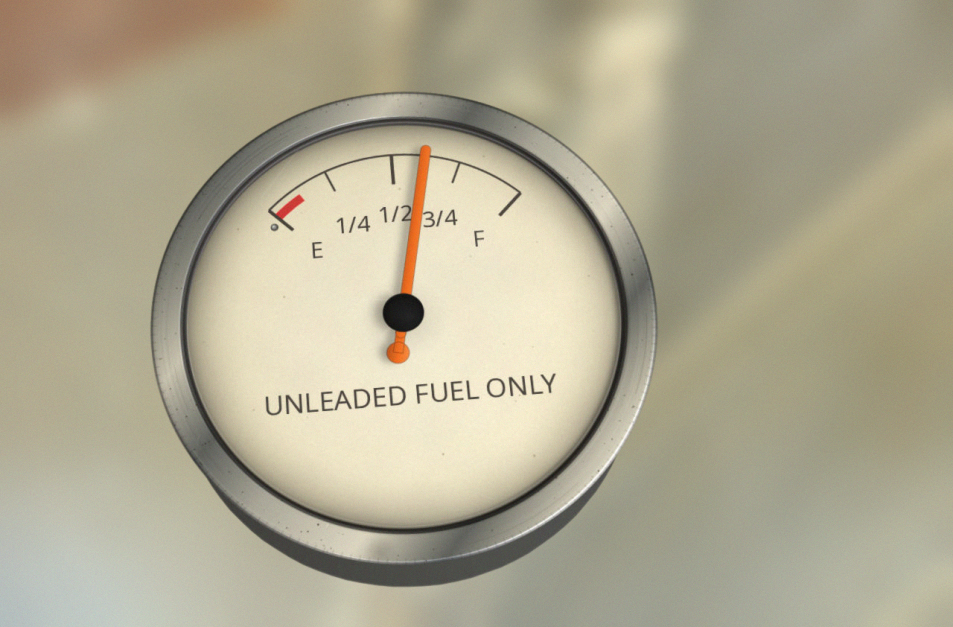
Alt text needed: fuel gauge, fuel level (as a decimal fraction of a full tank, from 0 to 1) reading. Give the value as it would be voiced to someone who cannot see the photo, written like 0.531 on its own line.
0.625
